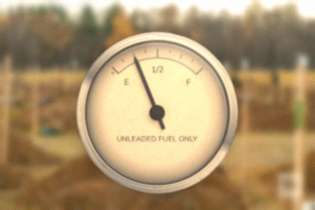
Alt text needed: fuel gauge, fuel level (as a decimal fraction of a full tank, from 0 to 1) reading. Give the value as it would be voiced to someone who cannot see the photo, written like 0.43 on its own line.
0.25
